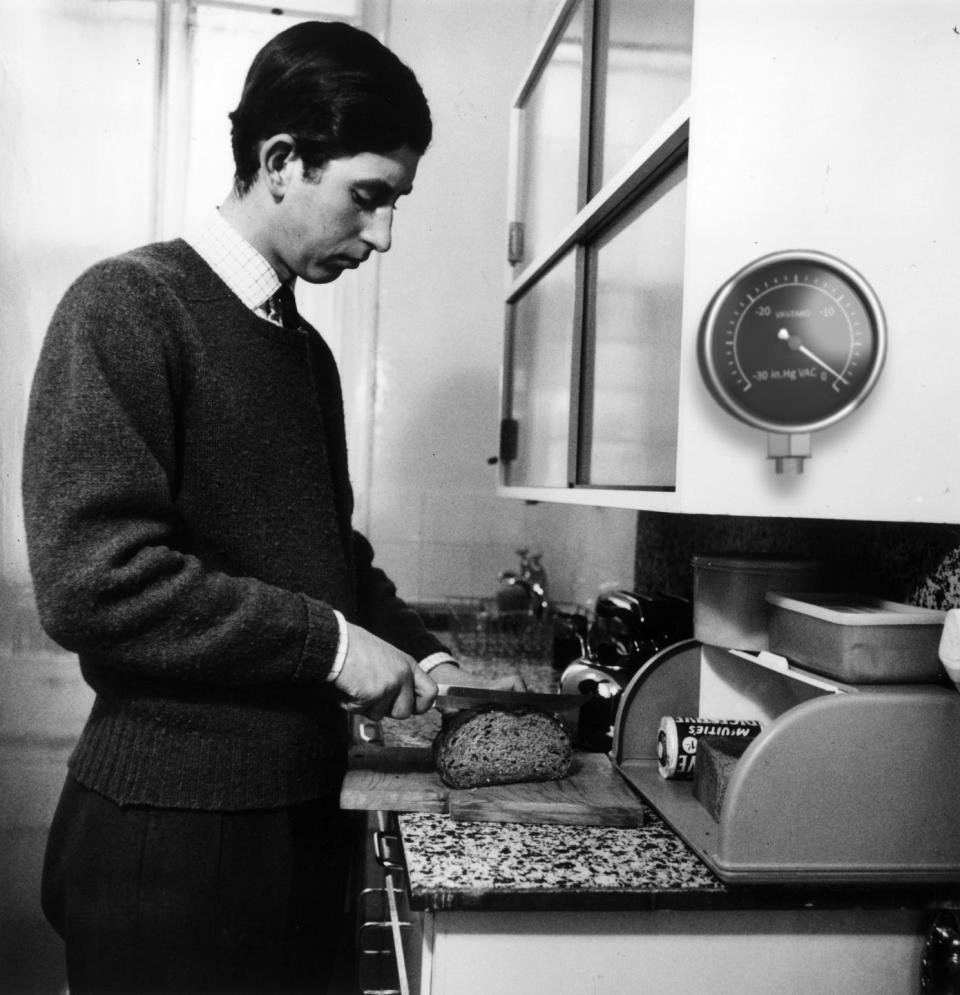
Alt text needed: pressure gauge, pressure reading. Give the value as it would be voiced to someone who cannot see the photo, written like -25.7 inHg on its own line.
-1 inHg
